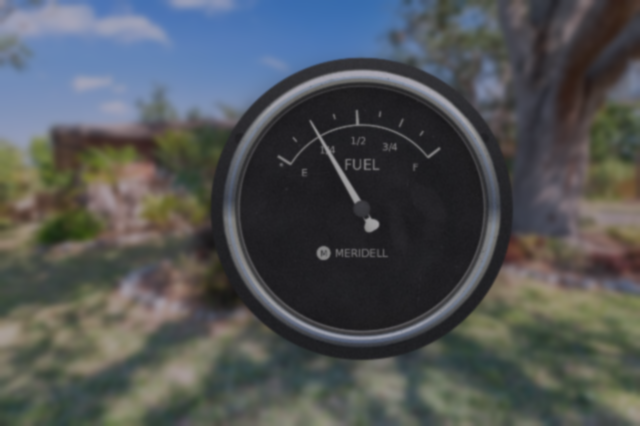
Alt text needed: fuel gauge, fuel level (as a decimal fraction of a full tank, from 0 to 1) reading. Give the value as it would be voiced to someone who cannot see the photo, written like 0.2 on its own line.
0.25
